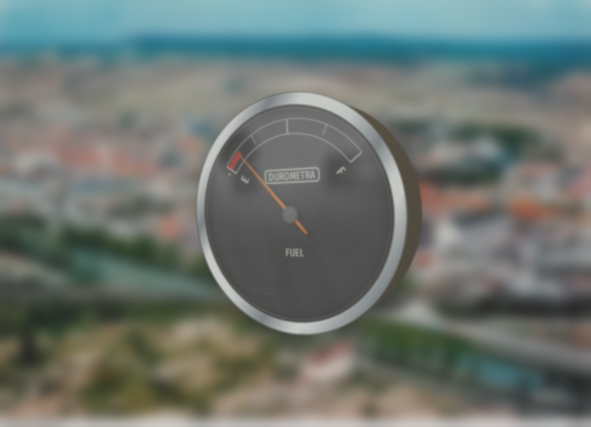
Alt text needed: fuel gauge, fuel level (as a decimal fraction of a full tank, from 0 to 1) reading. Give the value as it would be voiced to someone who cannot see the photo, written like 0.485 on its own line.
0.125
